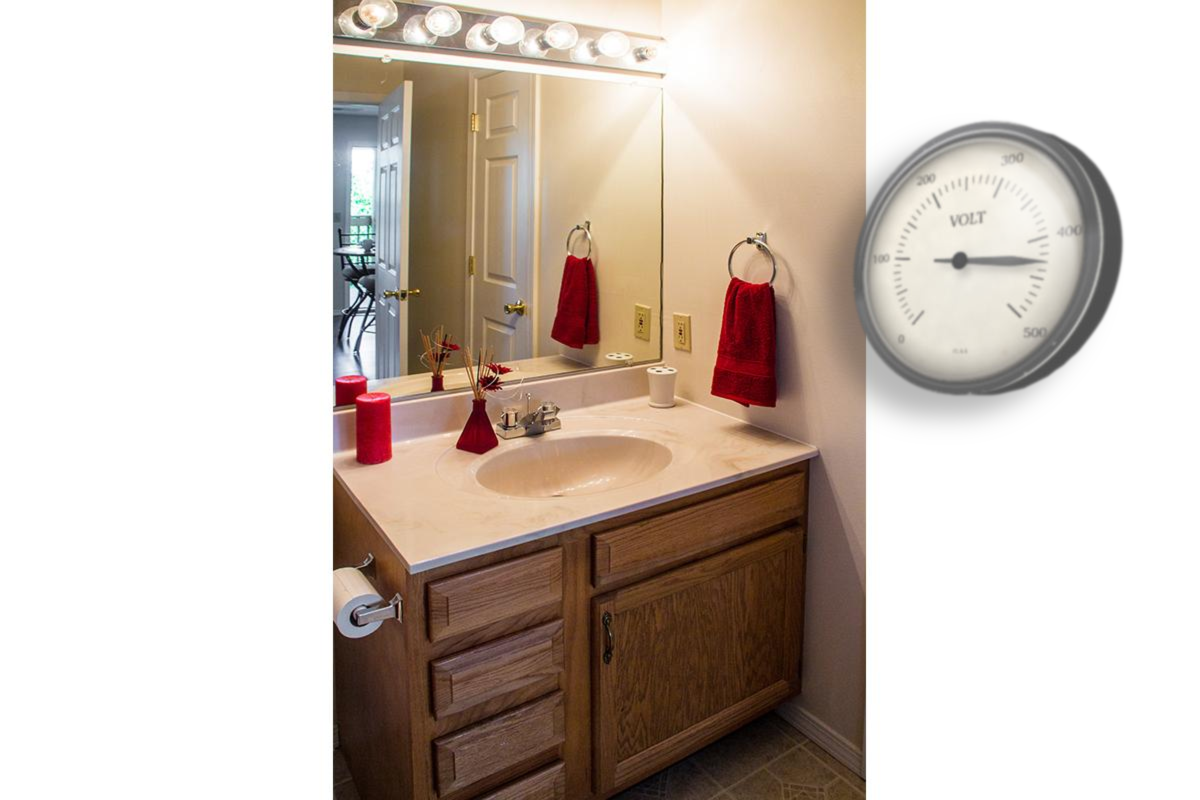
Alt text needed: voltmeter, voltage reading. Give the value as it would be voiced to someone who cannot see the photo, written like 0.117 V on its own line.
430 V
